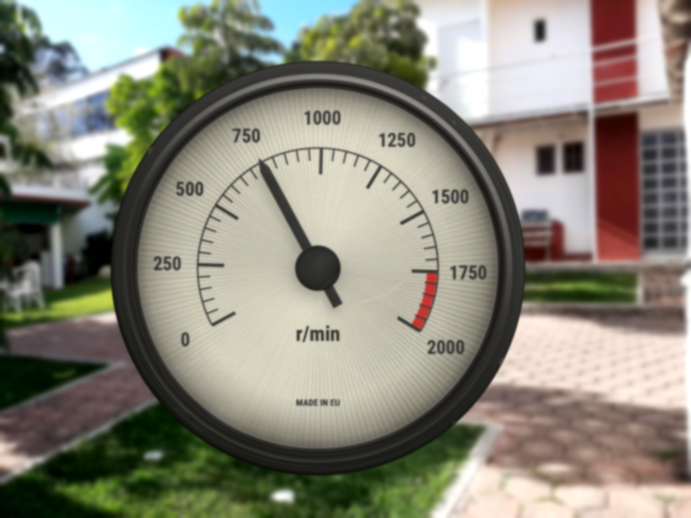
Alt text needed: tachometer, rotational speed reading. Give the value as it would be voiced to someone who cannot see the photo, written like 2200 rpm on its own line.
750 rpm
